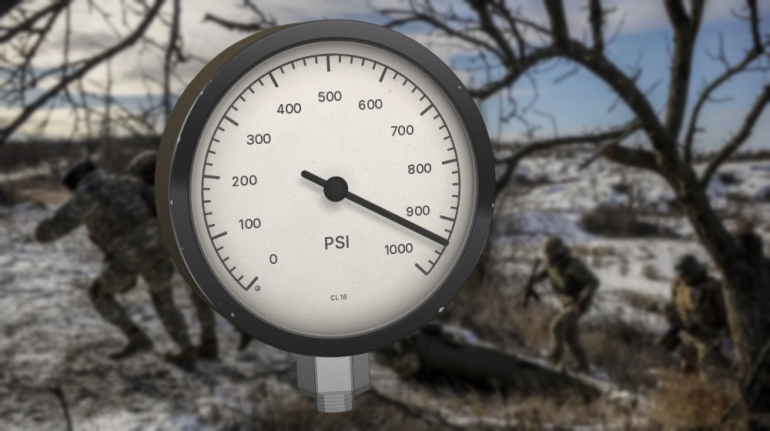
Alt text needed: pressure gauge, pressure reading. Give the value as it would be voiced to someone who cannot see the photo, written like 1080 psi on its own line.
940 psi
